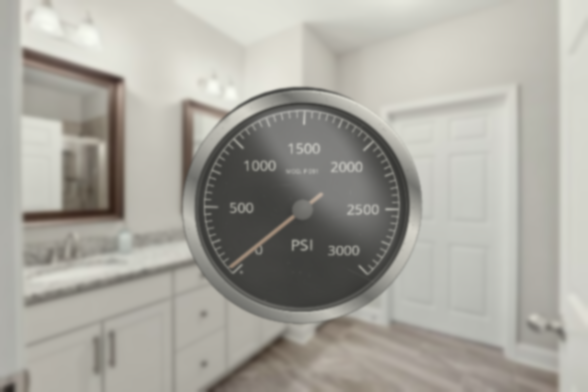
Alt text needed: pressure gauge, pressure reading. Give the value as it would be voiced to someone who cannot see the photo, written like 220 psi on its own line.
50 psi
